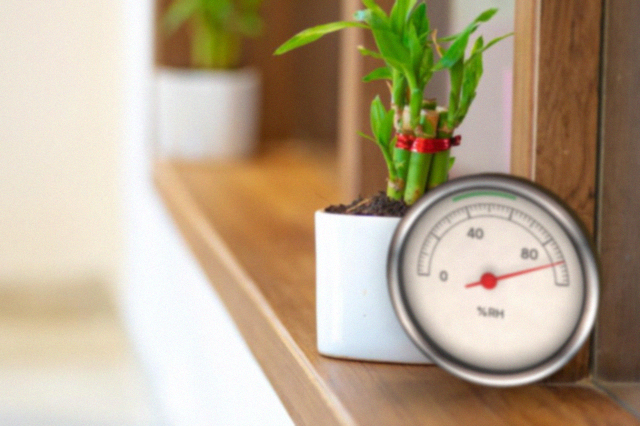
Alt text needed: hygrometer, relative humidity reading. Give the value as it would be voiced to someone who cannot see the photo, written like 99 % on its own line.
90 %
